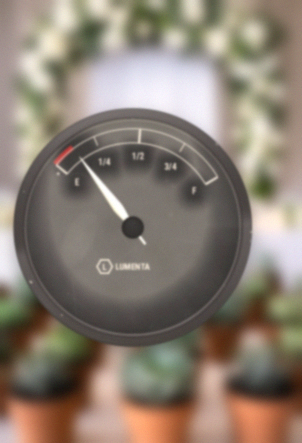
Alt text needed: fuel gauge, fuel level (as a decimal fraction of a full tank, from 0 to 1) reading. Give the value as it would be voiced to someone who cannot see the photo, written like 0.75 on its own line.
0.125
